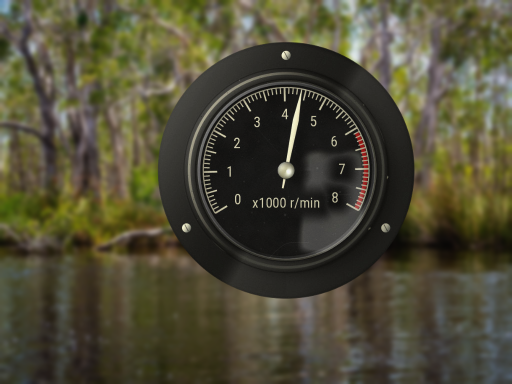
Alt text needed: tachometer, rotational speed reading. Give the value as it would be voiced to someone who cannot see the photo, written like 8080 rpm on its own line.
4400 rpm
